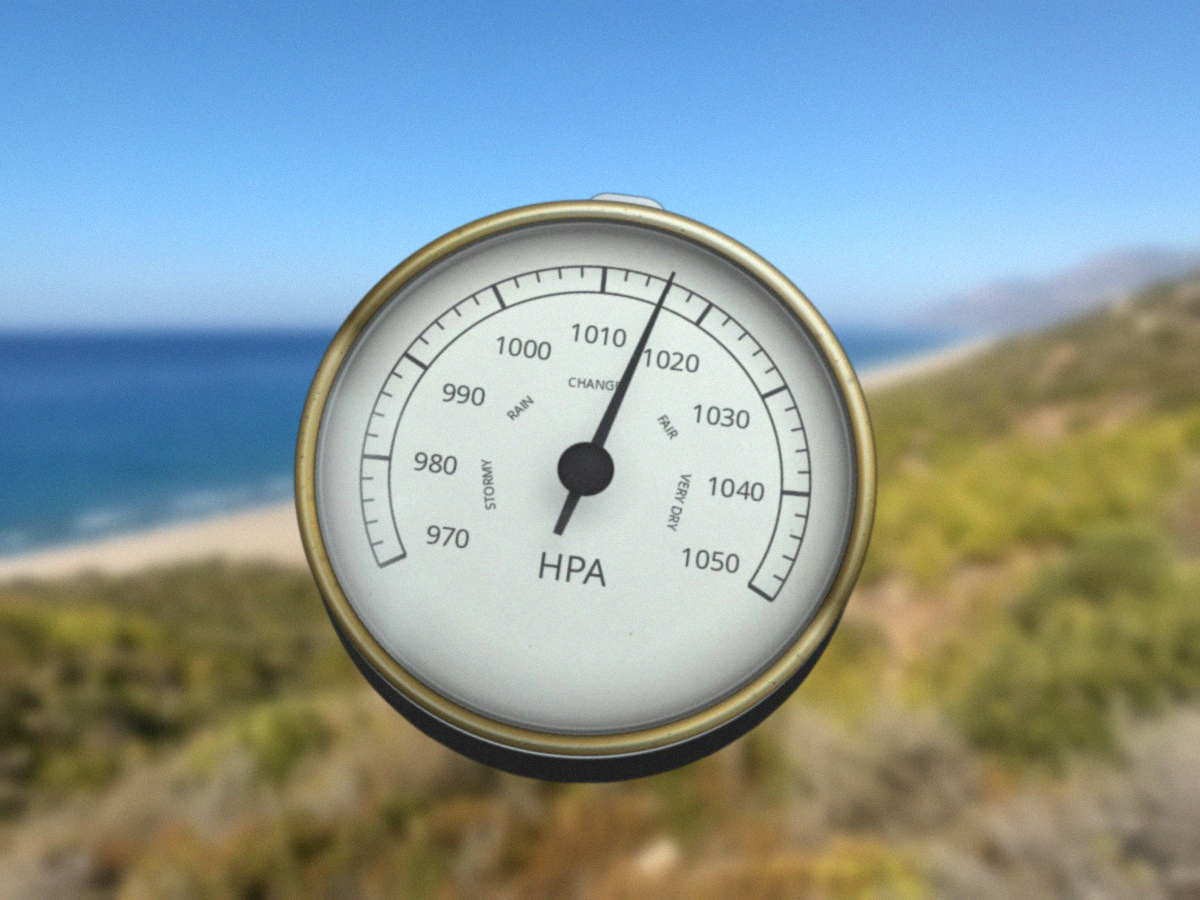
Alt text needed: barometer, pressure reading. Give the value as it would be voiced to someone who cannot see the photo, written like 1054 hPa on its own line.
1016 hPa
